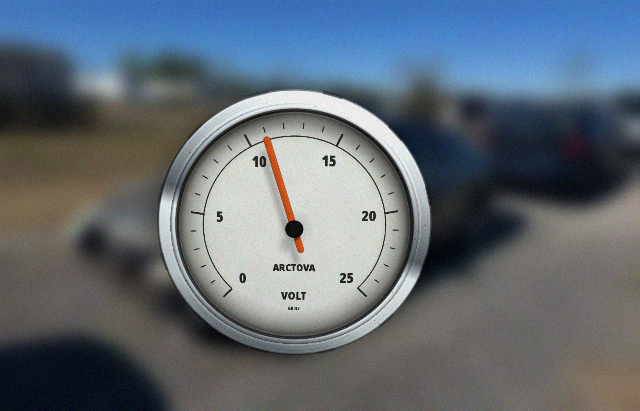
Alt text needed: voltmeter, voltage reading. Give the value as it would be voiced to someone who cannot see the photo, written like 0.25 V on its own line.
11 V
